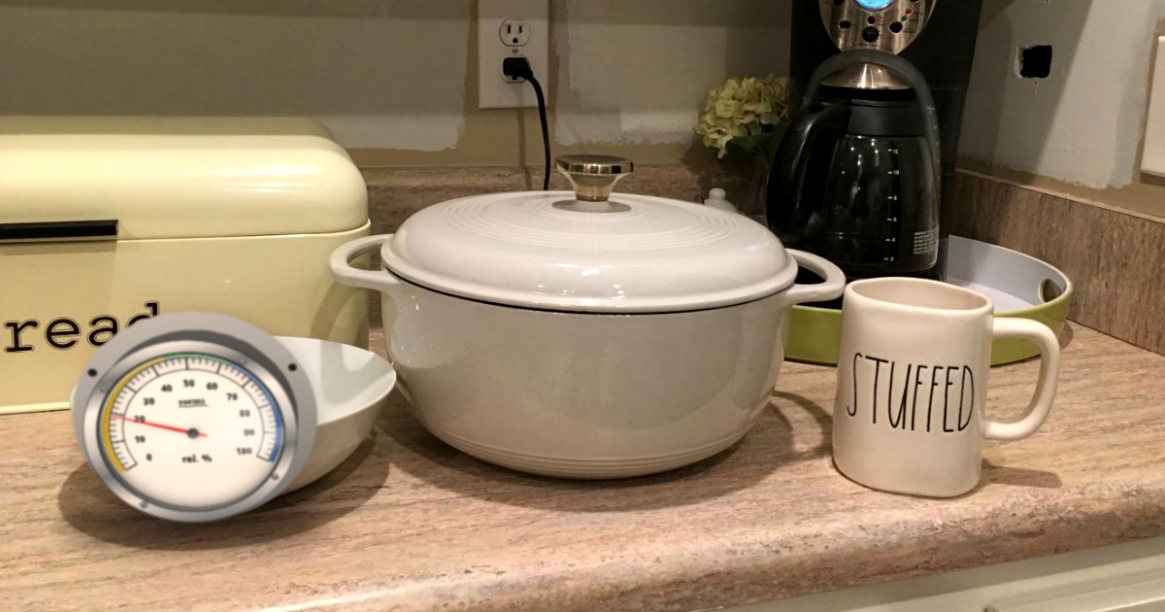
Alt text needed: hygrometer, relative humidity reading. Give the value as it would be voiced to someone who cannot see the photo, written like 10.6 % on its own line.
20 %
